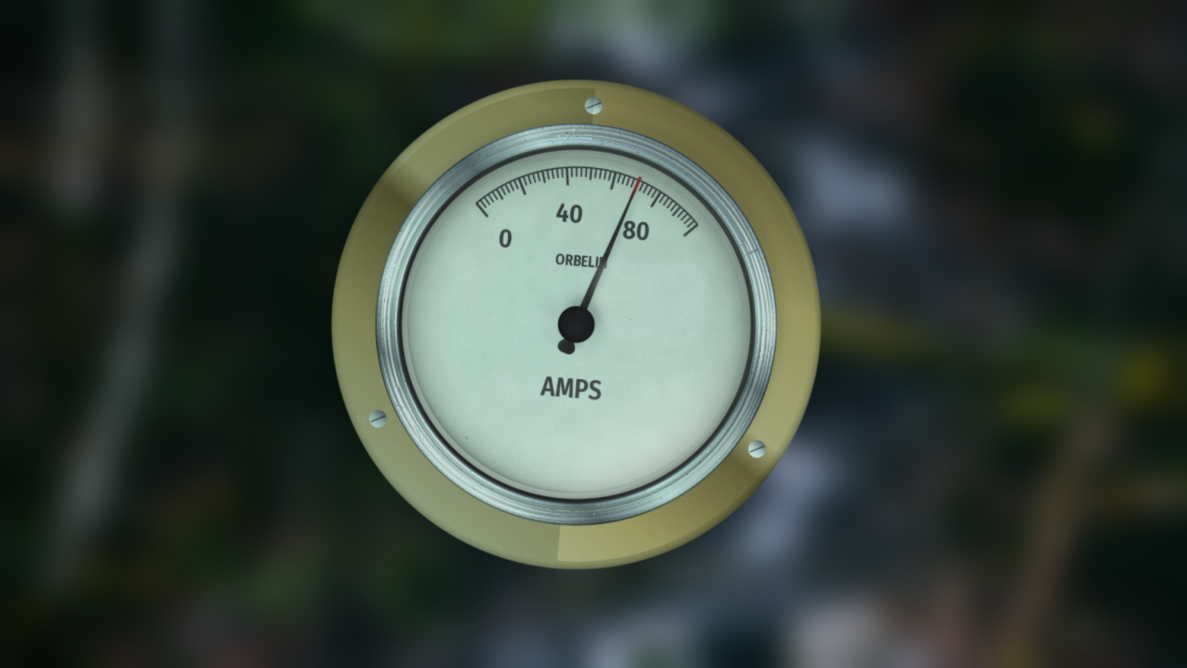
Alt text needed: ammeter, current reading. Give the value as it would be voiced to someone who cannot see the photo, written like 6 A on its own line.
70 A
